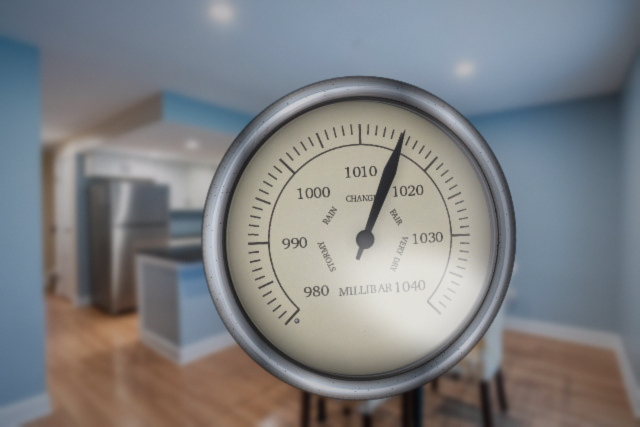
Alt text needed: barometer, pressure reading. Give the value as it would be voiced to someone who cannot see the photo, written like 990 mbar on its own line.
1015 mbar
